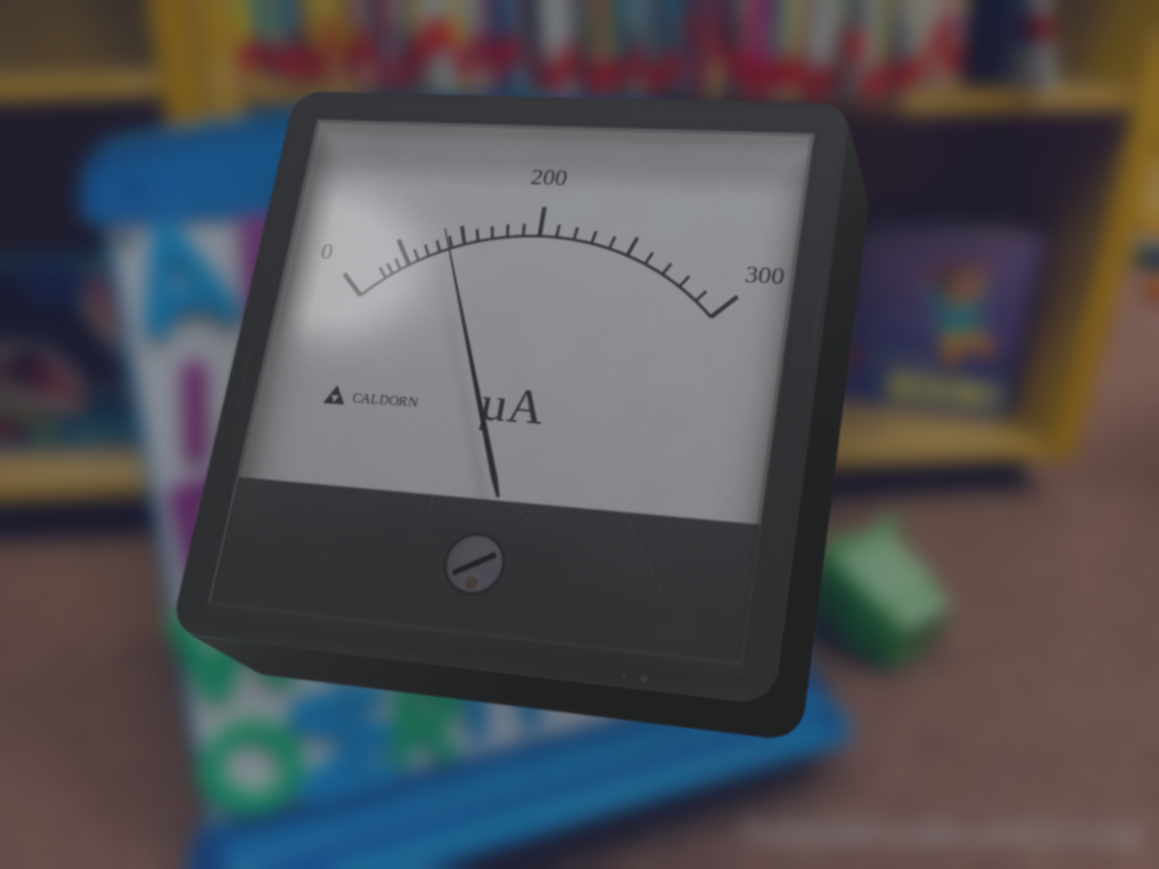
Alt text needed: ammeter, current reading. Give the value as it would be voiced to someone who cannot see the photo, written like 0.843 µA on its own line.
140 µA
